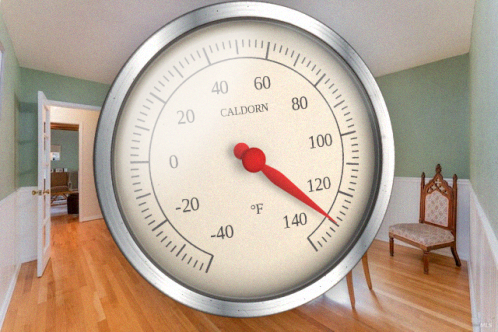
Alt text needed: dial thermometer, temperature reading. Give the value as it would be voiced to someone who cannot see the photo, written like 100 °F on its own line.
130 °F
